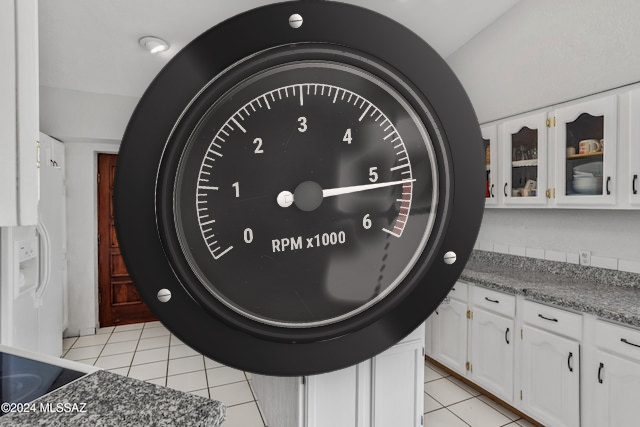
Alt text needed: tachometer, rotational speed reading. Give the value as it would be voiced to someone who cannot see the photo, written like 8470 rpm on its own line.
5200 rpm
